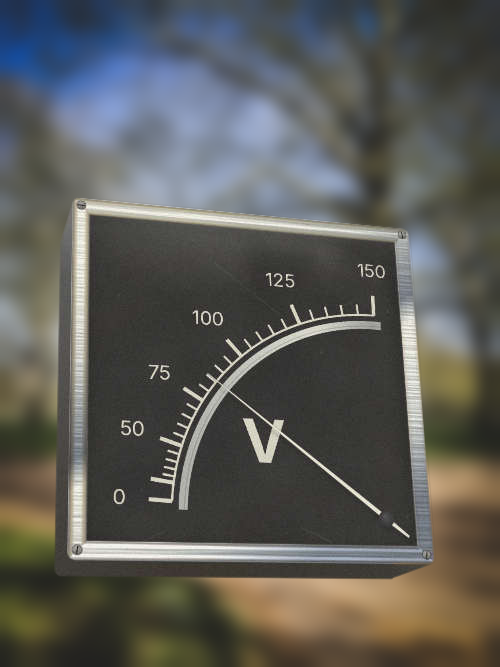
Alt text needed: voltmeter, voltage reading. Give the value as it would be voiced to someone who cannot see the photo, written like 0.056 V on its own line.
85 V
